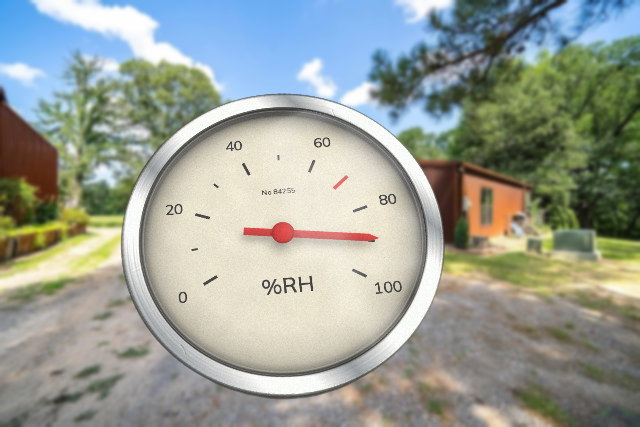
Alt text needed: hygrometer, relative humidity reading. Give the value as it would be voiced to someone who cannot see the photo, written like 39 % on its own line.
90 %
